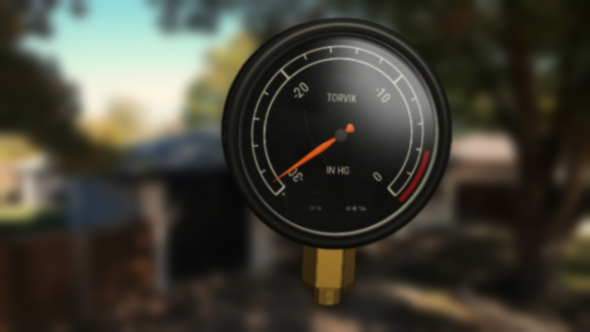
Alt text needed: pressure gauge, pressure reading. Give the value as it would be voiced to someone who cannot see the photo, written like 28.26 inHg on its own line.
-29 inHg
